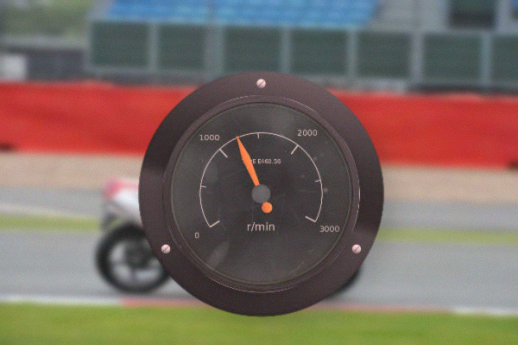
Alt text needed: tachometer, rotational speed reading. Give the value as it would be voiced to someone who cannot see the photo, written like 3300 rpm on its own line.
1250 rpm
